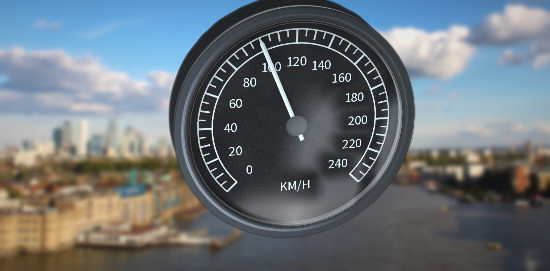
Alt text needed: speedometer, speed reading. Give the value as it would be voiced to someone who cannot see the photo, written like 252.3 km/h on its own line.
100 km/h
